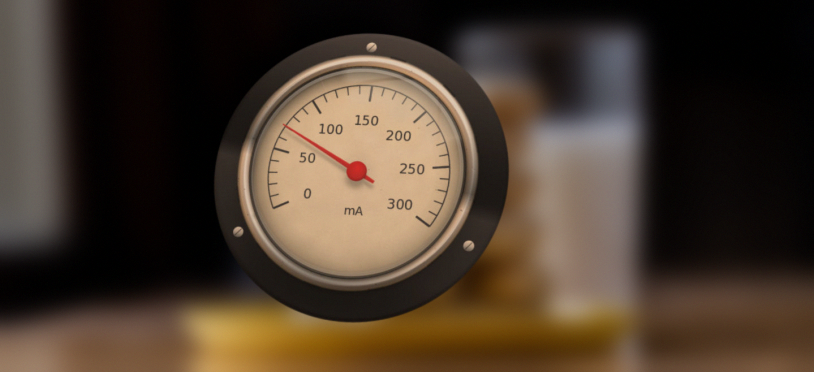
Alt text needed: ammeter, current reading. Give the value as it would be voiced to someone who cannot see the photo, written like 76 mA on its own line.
70 mA
